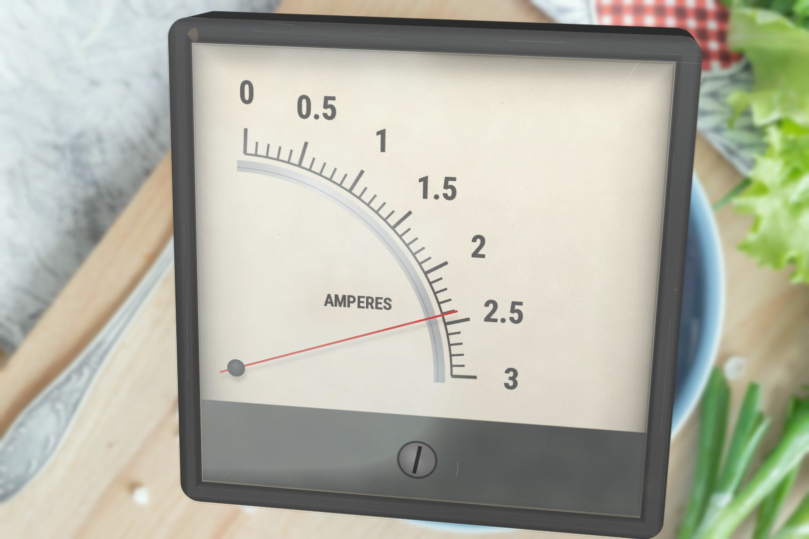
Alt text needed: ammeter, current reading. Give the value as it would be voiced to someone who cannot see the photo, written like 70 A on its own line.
2.4 A
